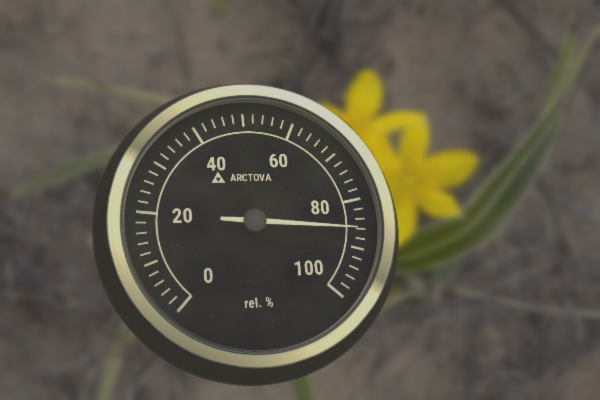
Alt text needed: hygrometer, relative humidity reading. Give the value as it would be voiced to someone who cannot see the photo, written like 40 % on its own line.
86 %
